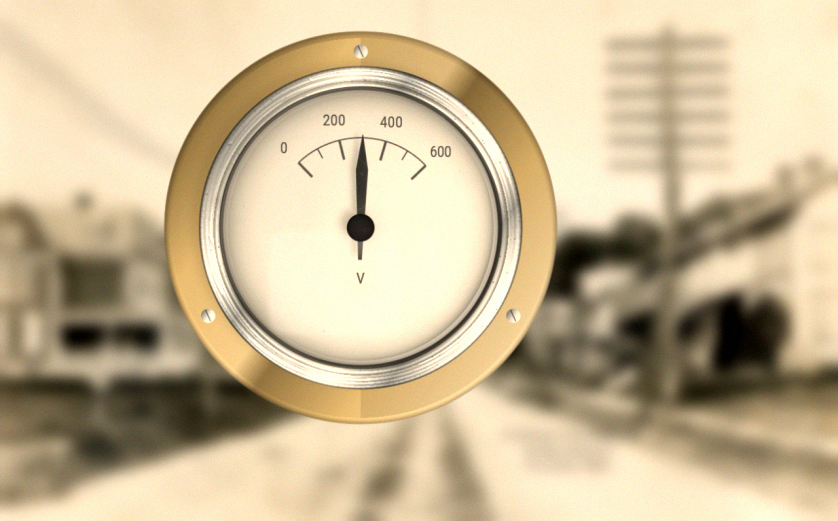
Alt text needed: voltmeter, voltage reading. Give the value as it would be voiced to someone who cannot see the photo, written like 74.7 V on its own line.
300 V
